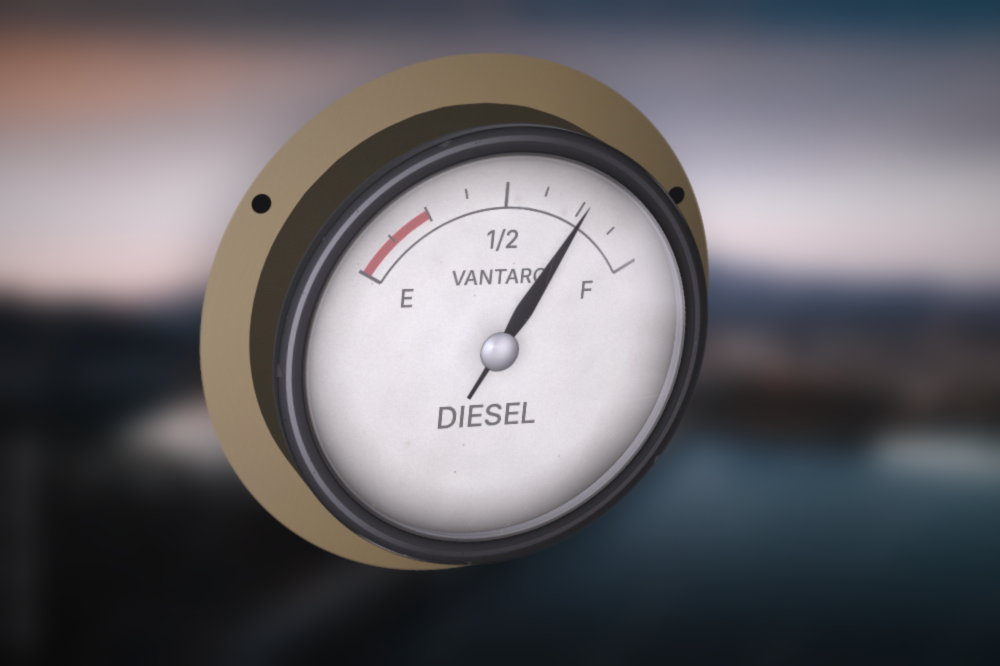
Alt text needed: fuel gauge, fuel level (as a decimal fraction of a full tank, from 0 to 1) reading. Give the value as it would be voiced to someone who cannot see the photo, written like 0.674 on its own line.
0.75
